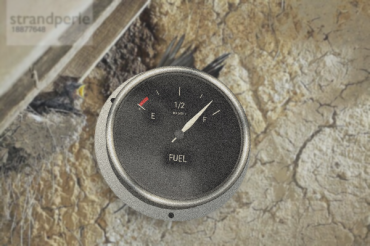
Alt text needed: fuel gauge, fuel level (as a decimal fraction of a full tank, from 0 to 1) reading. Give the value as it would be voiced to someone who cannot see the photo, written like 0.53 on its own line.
0.875
